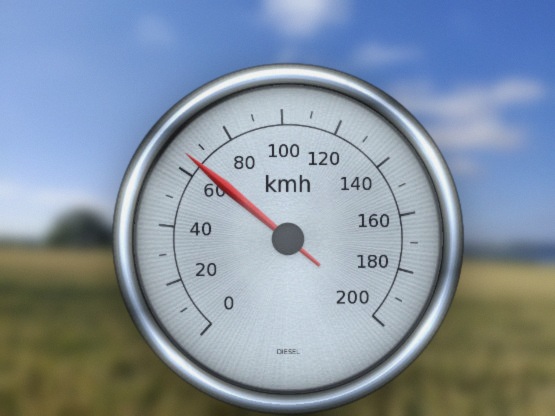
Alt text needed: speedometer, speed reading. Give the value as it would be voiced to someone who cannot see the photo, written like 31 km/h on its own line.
65 km/h
